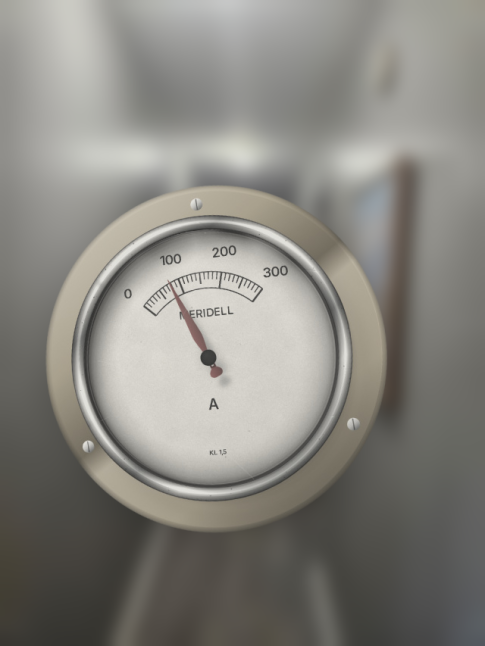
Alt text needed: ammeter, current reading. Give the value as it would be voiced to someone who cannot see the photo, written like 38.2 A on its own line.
80 A
